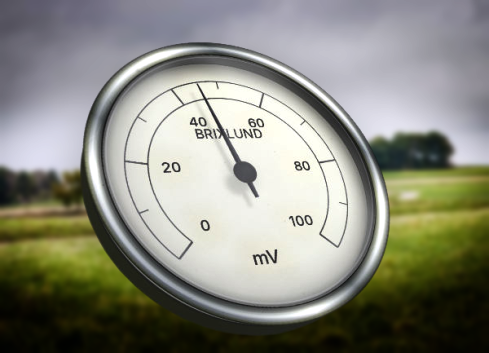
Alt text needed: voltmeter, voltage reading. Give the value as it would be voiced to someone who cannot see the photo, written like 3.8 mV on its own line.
45 mV
